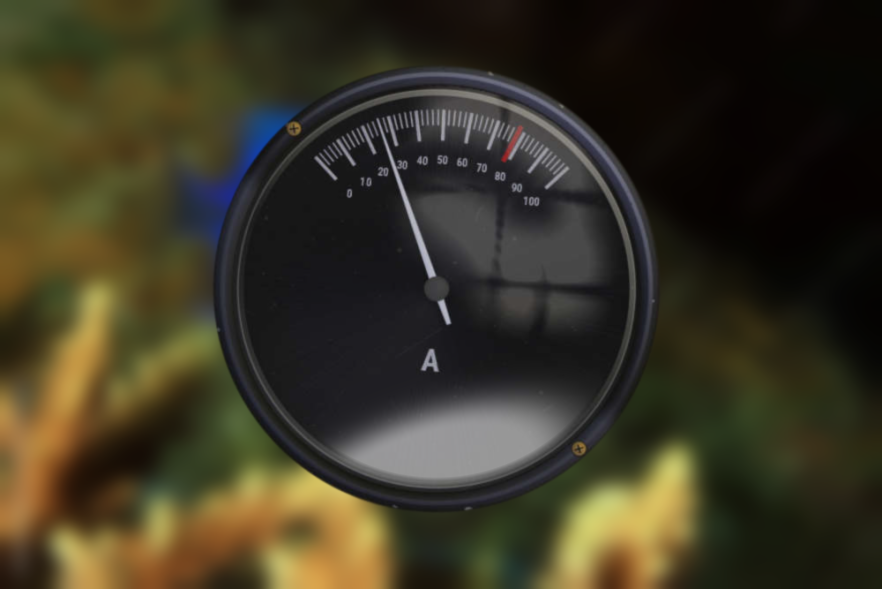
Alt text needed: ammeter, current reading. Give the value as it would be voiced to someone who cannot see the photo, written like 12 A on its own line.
26 A
